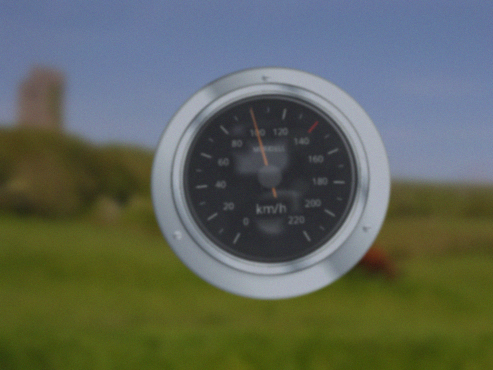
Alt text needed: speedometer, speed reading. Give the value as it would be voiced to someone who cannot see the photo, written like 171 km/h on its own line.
100 km/h
